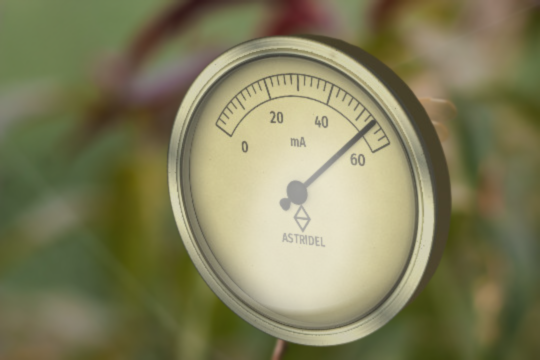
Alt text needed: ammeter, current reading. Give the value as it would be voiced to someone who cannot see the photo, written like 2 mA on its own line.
54 mA
